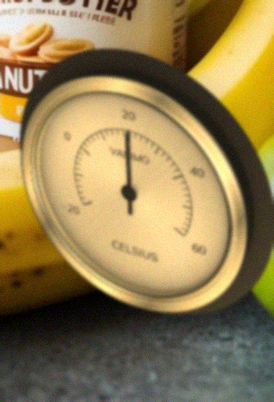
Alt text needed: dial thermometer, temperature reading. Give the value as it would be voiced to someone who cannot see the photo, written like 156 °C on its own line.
20 °C
